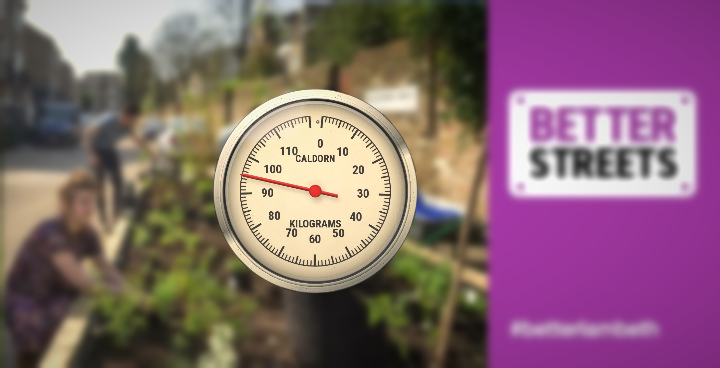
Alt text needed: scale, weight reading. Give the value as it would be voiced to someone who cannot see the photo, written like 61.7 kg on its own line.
95 kg
